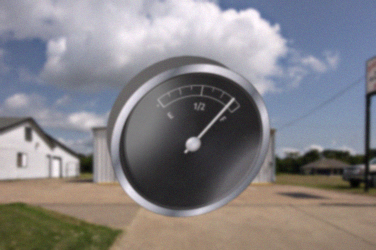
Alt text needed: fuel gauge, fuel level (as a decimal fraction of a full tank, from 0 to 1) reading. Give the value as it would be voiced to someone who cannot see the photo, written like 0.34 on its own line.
0.875
